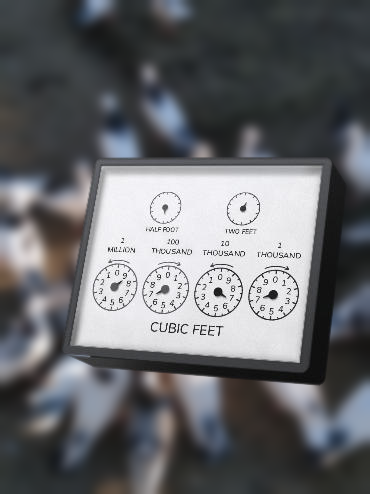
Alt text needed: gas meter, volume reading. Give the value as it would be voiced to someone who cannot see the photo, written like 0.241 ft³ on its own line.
866700 ft³
